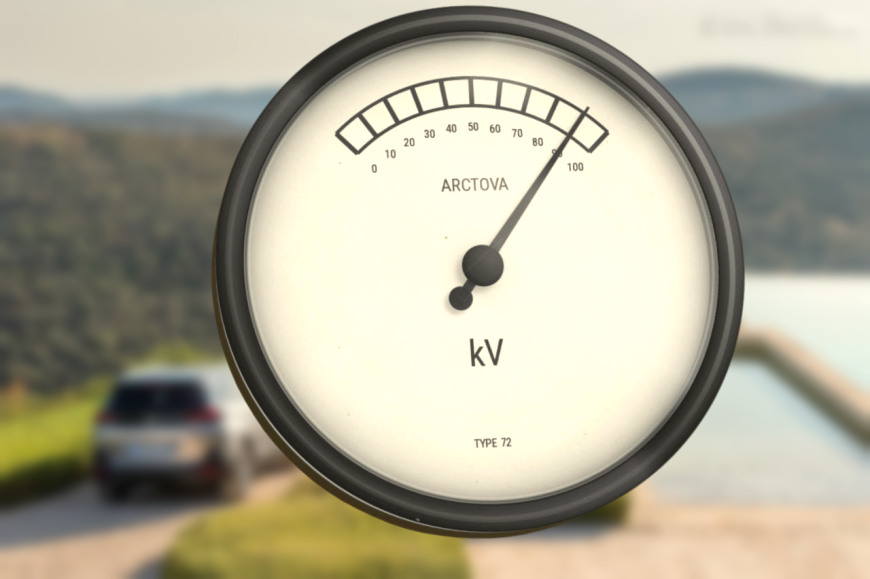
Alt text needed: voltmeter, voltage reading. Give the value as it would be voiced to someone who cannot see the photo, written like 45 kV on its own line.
90 kV
